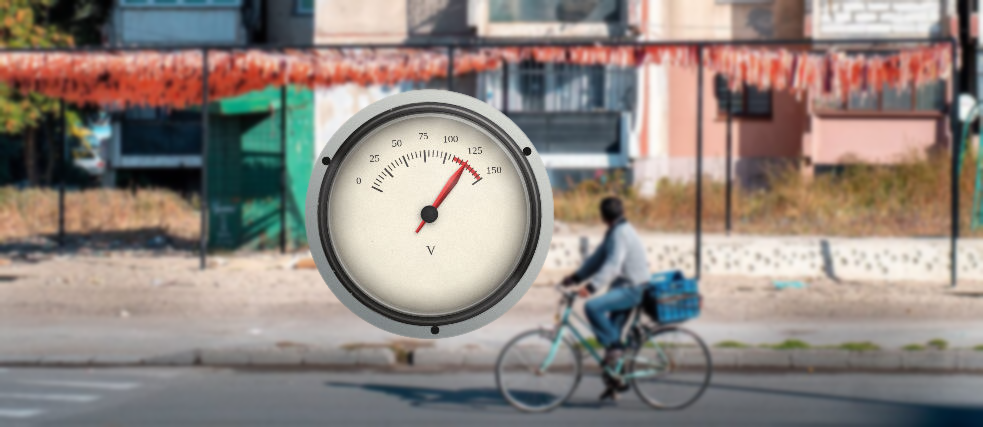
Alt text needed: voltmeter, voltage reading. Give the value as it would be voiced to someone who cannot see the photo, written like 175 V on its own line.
125 V
